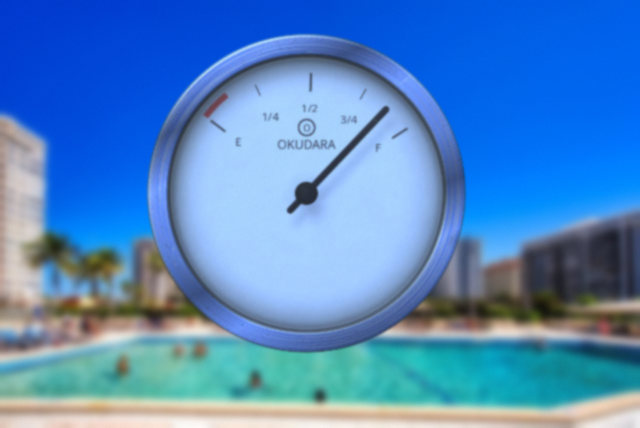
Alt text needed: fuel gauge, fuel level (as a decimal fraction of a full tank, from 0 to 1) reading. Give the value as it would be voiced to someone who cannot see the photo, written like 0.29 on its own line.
0.875
